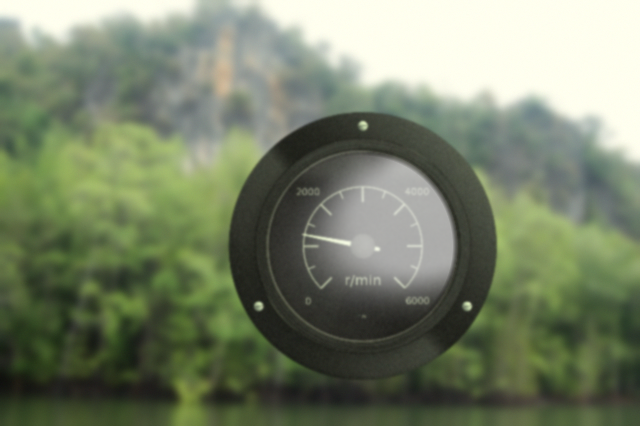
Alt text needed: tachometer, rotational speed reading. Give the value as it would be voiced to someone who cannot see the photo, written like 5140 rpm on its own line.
1250 rpm
